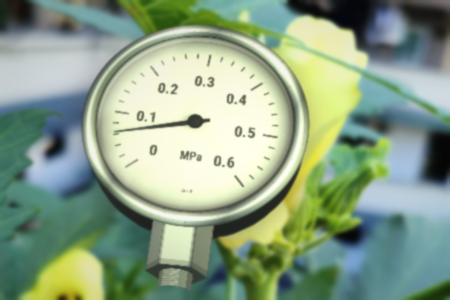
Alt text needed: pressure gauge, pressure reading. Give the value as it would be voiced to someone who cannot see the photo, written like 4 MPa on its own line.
0.06 MPa
